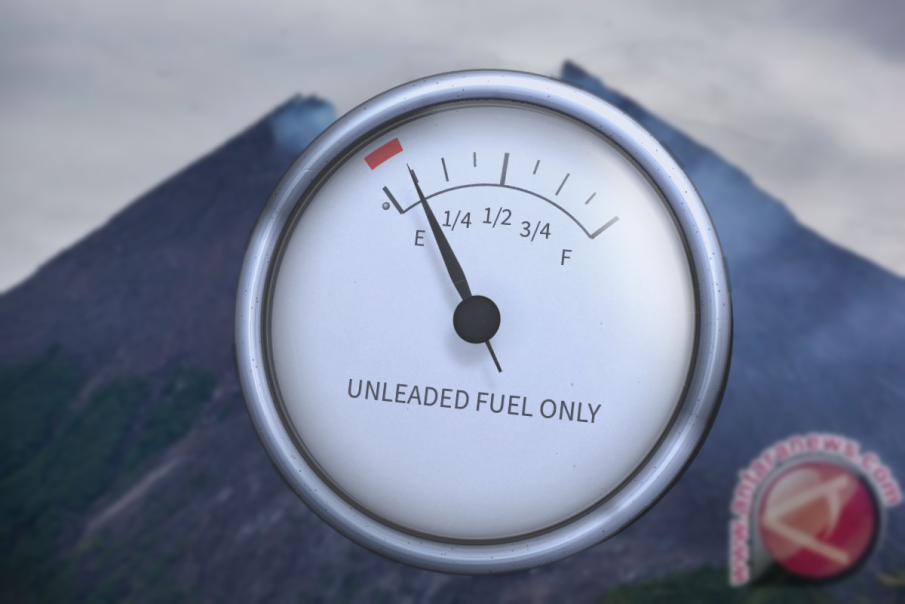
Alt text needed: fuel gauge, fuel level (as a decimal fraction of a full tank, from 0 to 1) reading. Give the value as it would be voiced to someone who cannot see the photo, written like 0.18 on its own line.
0.125
